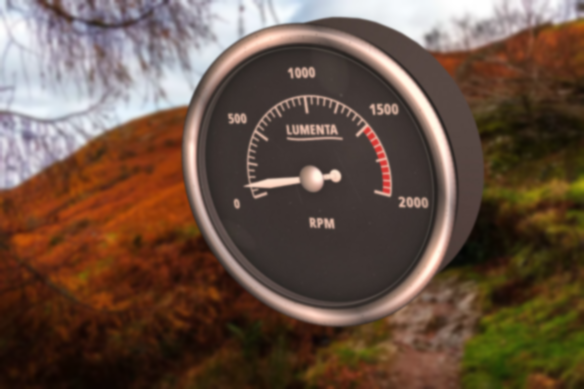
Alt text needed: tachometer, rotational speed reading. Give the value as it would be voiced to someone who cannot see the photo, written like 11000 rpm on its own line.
100 rpm
